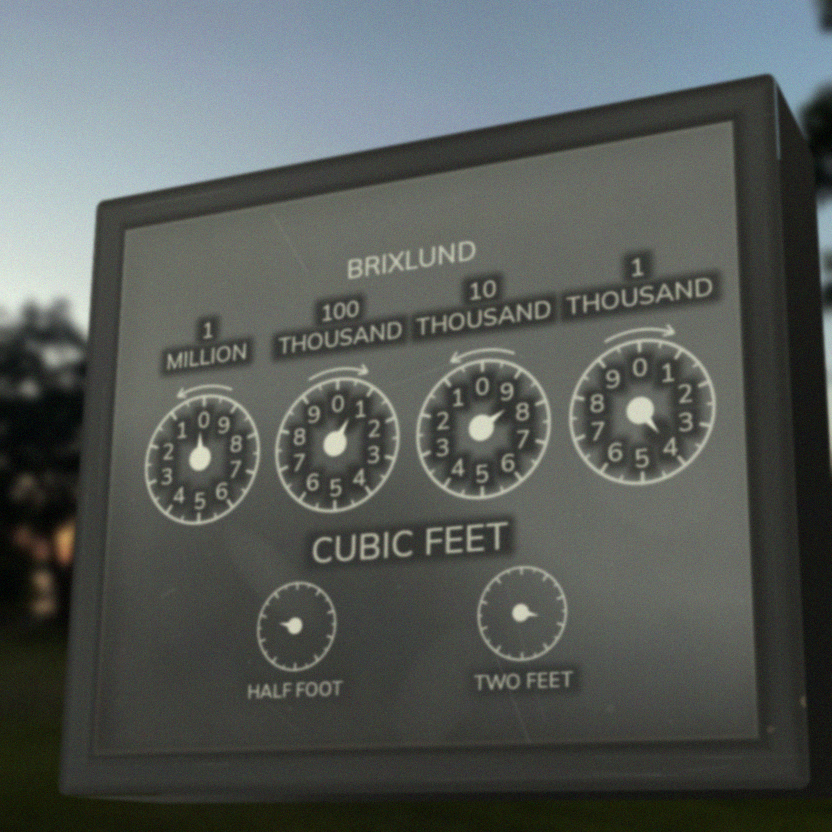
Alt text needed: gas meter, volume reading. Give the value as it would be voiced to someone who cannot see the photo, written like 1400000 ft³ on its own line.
8400 ft³
